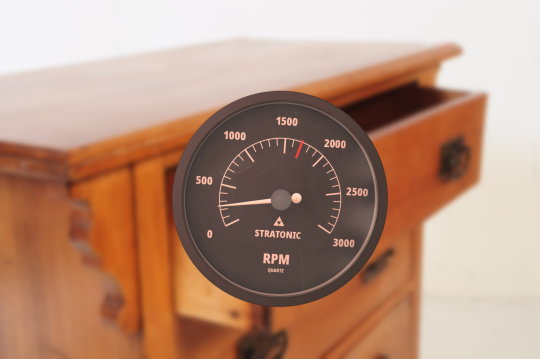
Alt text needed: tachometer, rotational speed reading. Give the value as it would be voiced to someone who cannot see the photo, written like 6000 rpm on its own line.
250 rpm
